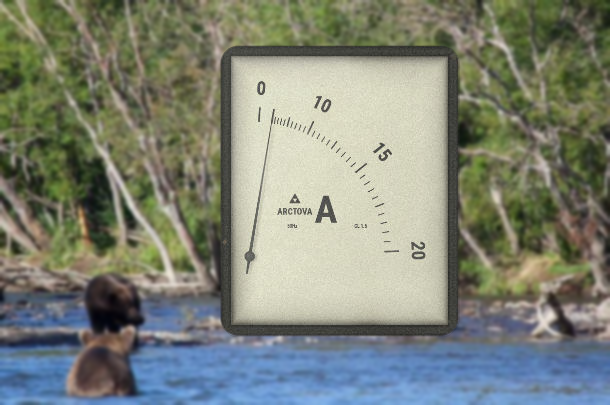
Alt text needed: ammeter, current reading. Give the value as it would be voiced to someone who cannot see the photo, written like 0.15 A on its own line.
5 A
